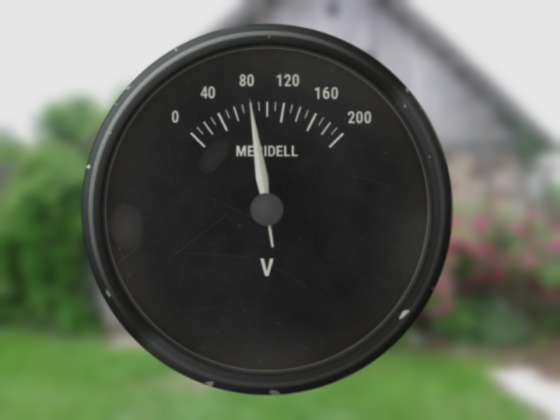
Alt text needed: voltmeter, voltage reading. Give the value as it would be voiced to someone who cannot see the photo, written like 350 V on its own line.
80 V
